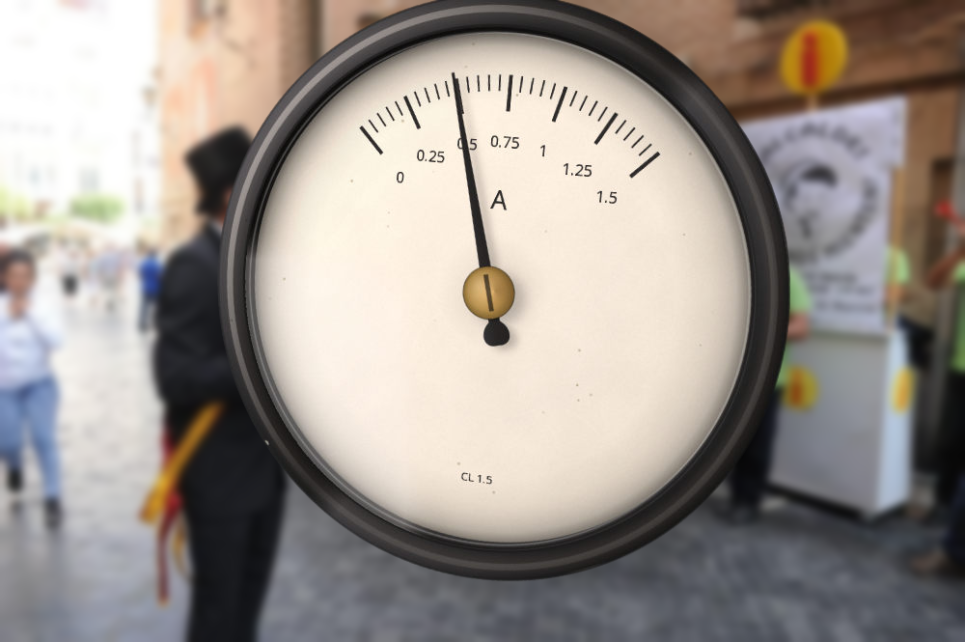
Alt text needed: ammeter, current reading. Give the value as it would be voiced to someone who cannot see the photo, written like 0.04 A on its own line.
0.5 A
